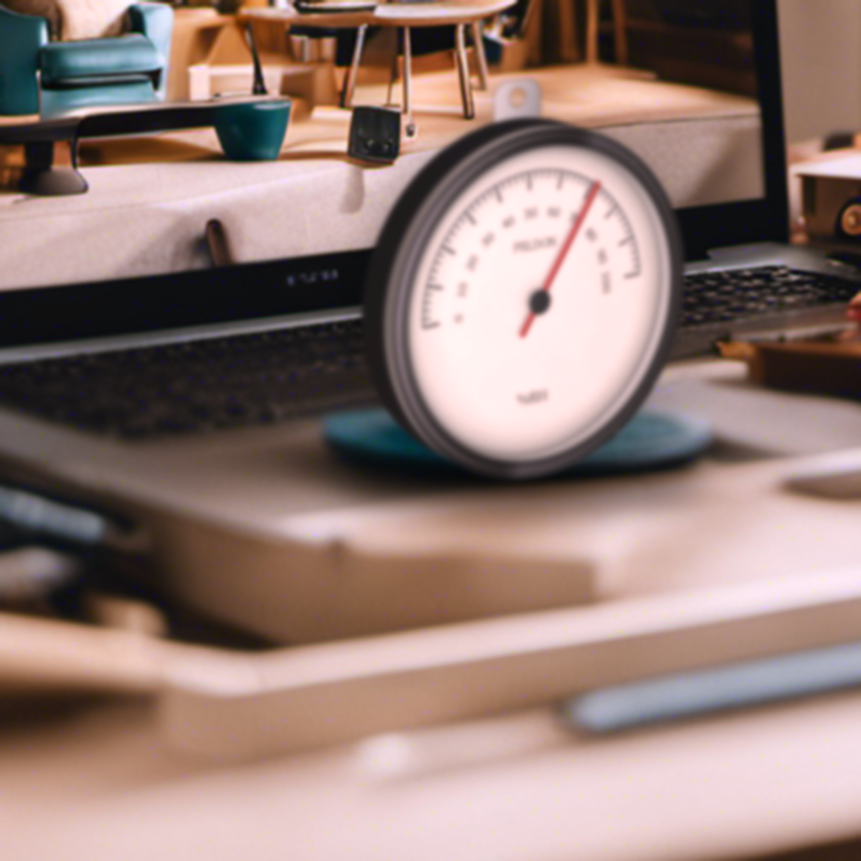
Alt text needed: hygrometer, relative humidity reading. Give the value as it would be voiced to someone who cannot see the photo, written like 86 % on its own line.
70 %
